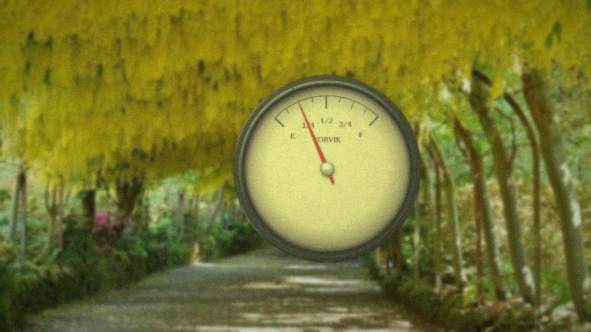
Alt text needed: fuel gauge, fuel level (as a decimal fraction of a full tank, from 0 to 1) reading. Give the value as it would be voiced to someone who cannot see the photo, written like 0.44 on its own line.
0.25
